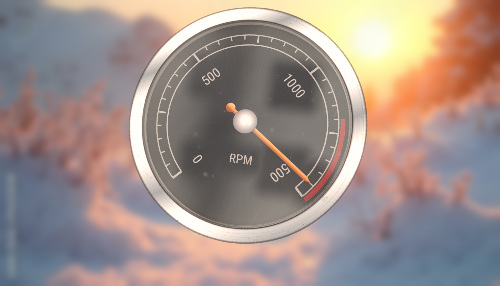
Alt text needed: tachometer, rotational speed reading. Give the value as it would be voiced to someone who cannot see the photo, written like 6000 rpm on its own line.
1450 rpm
